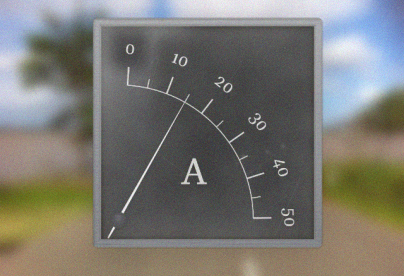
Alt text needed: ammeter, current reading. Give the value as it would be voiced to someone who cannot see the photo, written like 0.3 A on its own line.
15 A
